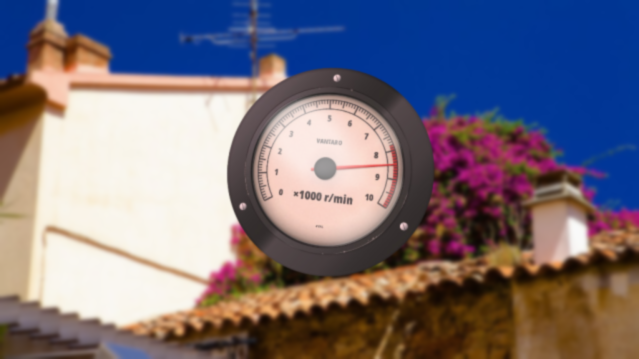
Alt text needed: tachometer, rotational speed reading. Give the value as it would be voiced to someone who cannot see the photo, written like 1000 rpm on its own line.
8500 rpm
